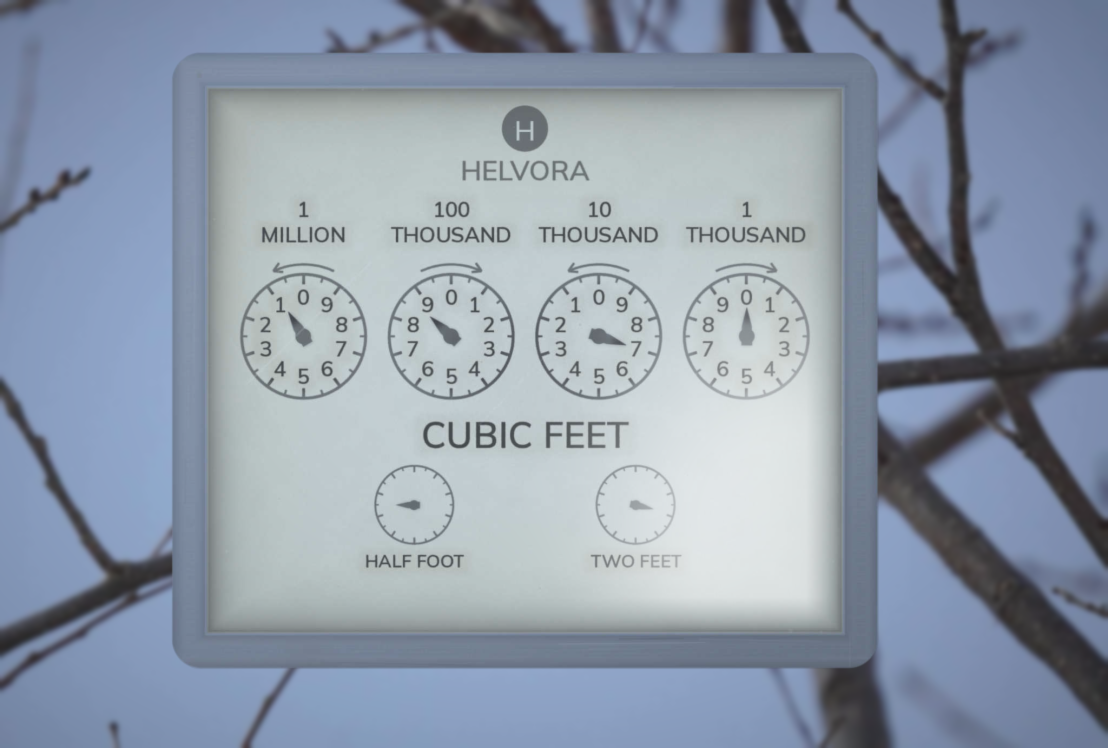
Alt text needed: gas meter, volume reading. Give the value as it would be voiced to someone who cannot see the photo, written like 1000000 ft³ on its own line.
87000 ft³
